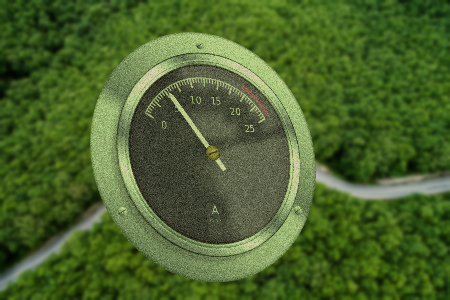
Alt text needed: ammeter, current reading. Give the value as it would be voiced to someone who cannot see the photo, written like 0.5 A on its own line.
5 A
